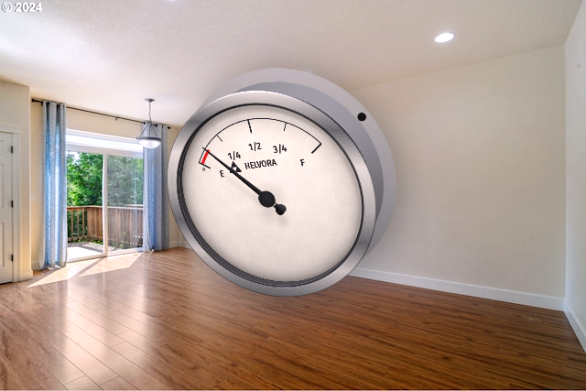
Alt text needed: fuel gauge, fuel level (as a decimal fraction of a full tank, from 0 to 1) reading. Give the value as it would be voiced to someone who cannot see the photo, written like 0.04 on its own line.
0.125
